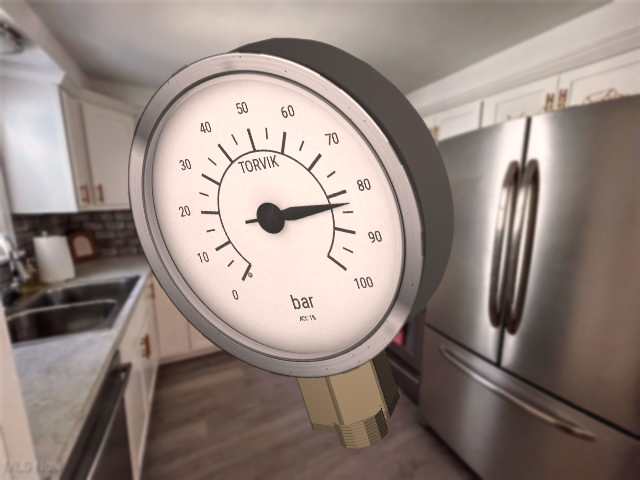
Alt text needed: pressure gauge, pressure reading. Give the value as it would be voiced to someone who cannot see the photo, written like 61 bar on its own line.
82.5 bar
